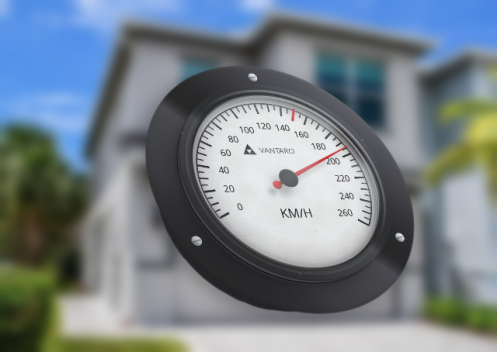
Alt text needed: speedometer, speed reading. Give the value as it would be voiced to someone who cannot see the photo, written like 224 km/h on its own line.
195 km/h
